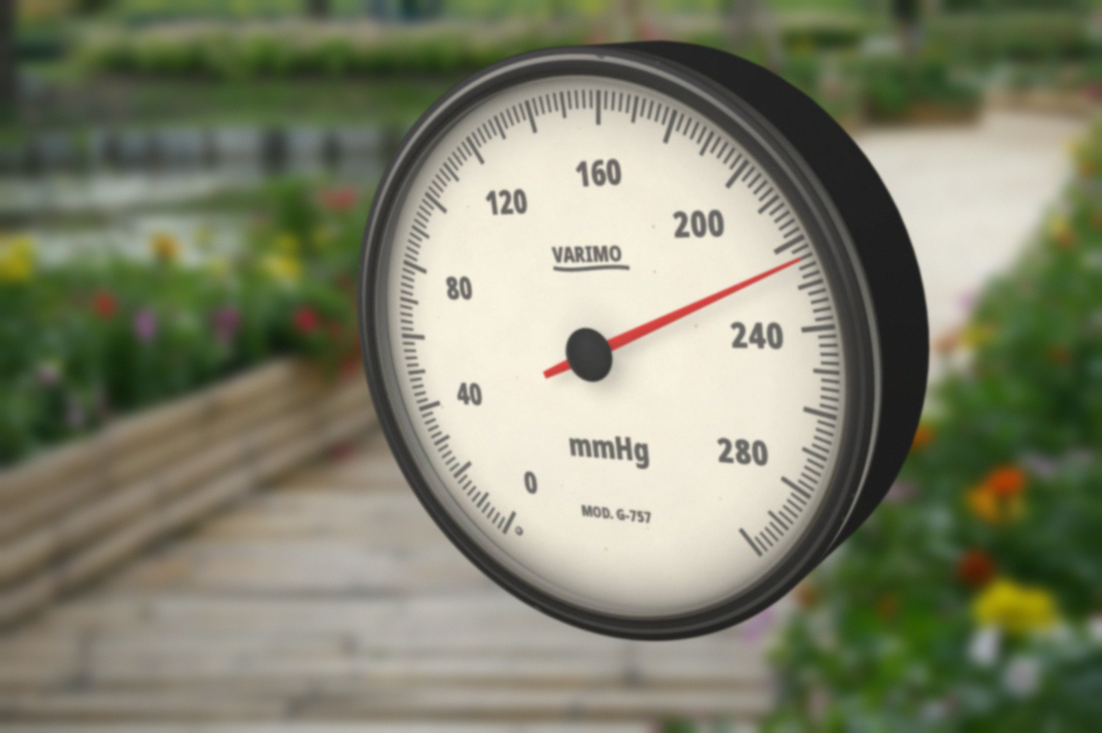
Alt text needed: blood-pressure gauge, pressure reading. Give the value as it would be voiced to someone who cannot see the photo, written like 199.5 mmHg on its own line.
224 mmHg
